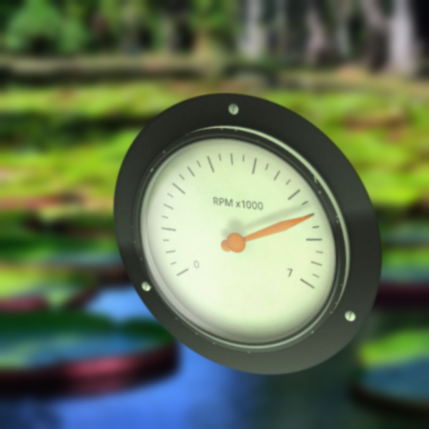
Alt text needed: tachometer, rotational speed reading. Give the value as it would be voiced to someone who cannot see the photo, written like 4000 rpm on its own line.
5500 rpm
